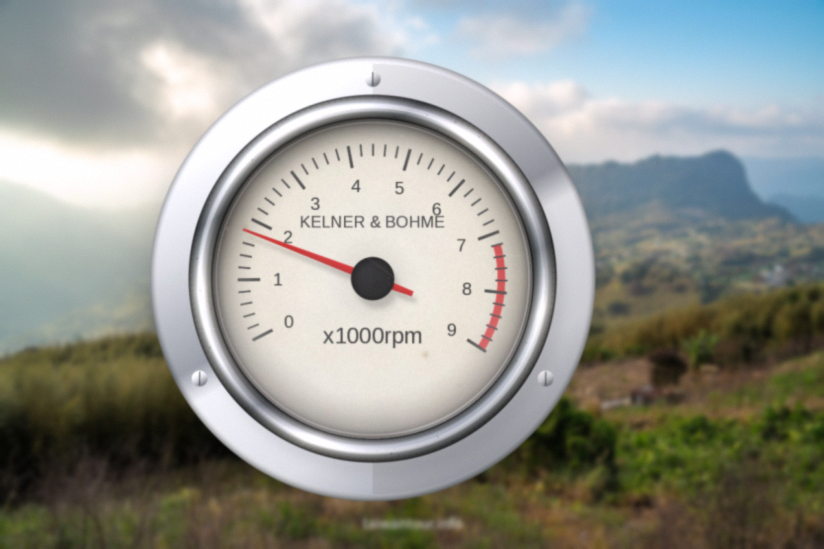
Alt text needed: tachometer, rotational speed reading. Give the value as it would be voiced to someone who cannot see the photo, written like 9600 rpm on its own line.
1800 rpm
